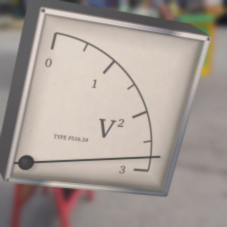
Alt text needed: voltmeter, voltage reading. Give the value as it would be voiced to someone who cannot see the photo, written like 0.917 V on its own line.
2.75 V
